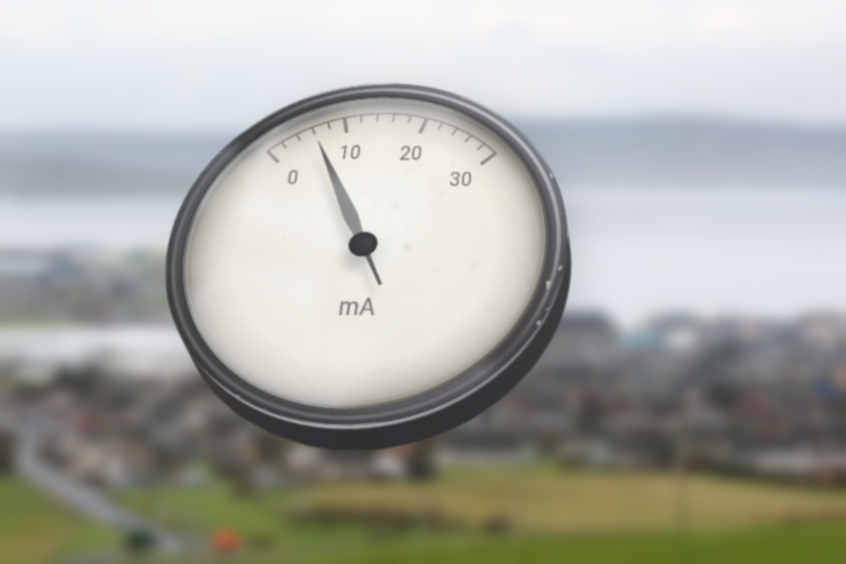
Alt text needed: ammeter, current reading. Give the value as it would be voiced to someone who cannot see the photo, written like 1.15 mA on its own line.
6 mA
